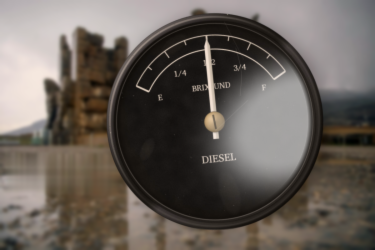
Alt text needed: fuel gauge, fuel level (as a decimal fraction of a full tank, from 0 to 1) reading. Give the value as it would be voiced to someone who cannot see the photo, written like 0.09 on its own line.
0.5
